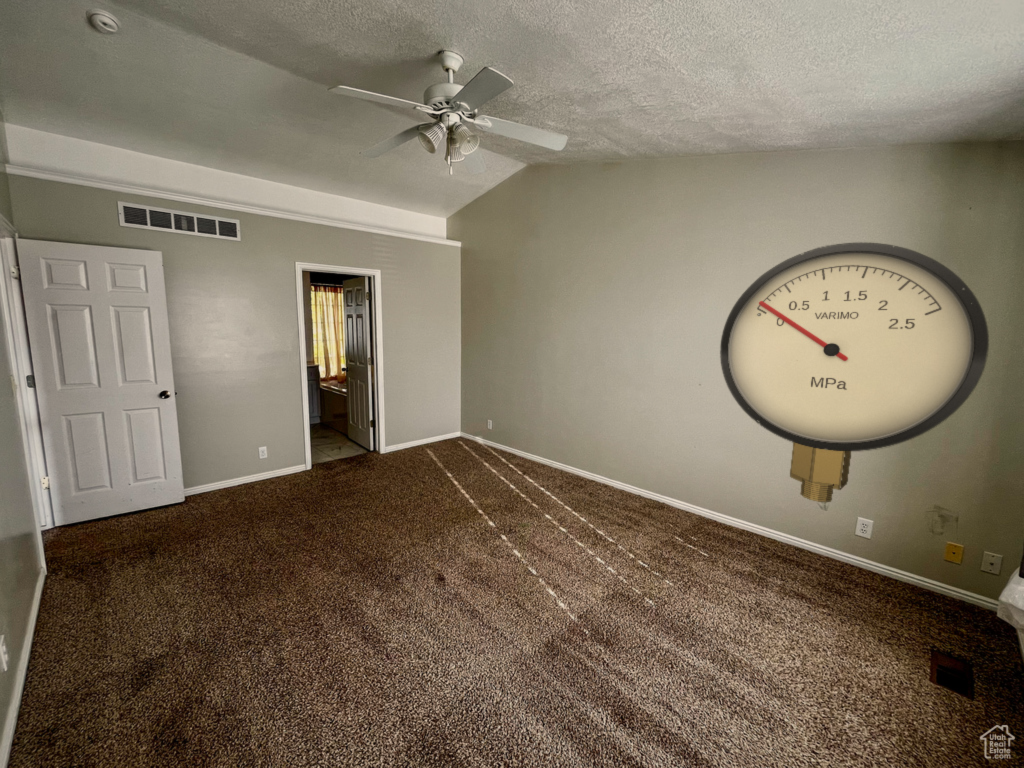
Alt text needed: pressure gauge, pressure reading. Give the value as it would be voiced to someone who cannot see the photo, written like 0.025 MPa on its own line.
0.1 MPa
